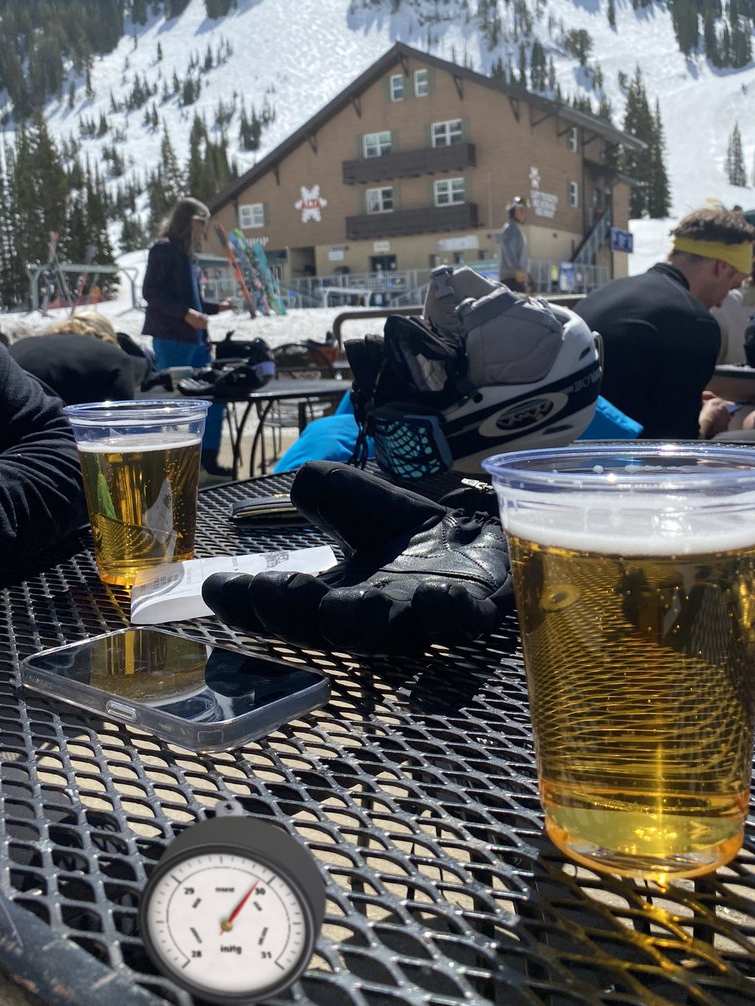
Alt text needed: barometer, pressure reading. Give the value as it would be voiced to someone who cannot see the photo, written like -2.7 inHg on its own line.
29.9 inHg
